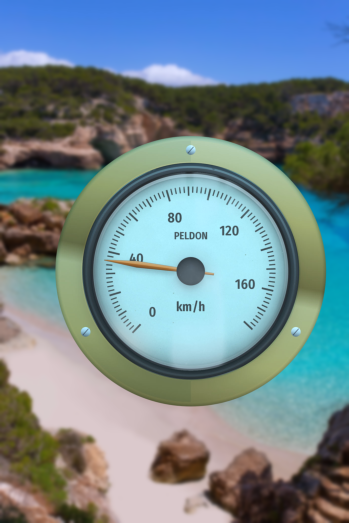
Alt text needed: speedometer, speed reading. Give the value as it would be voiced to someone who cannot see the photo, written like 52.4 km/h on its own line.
36 km/h
